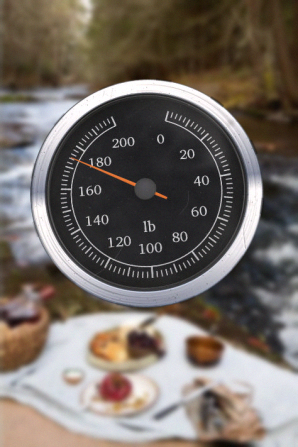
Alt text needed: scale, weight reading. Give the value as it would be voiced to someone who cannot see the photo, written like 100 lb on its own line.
174 lb
